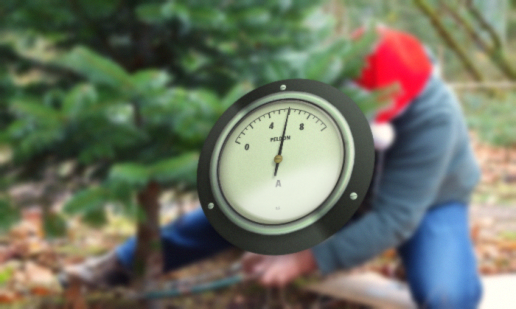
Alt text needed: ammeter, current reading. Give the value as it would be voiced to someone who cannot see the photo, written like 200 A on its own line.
6 A
